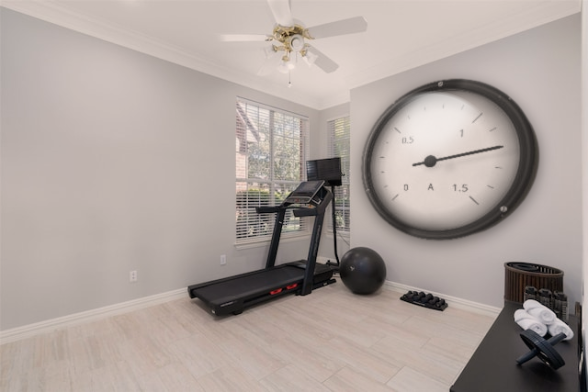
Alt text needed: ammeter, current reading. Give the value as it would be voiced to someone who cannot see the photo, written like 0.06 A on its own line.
1.2 A
